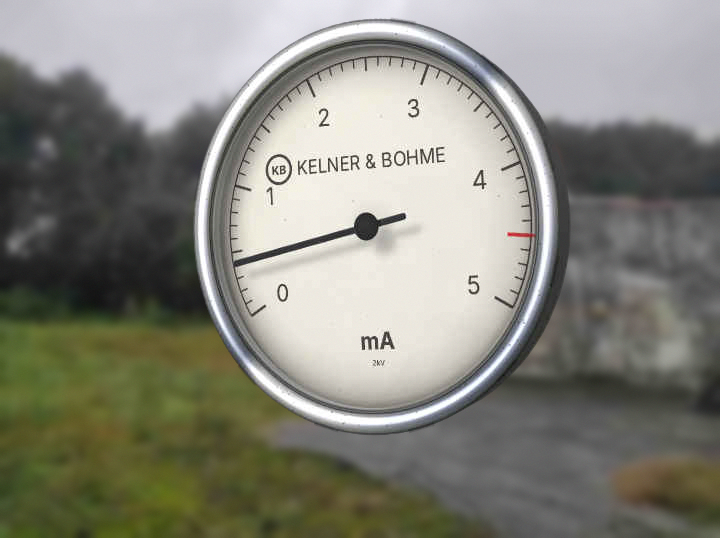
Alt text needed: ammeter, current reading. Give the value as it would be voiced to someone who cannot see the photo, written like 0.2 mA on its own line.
0.4 mA
